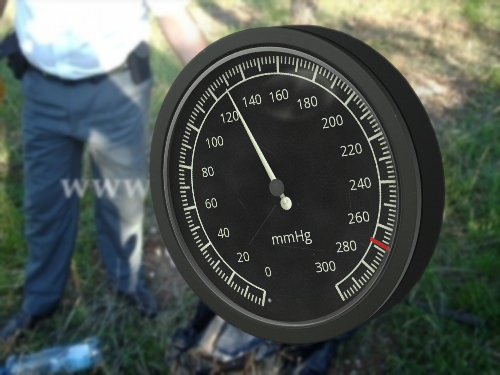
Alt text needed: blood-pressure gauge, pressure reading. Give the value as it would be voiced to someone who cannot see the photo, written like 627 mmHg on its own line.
130 mmHg
